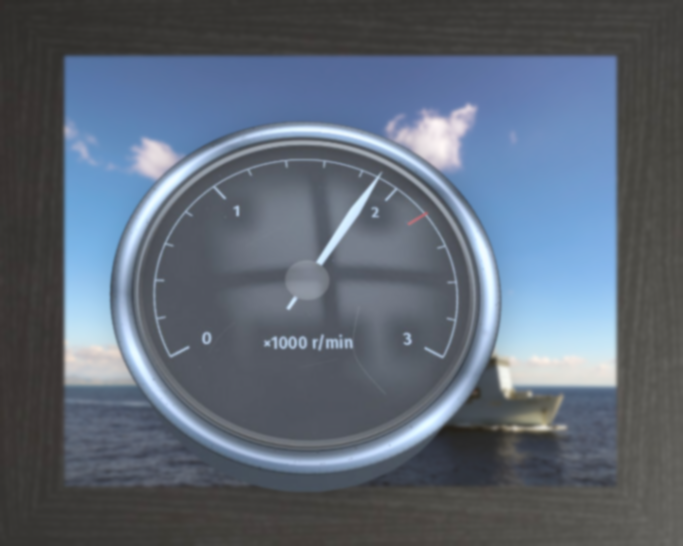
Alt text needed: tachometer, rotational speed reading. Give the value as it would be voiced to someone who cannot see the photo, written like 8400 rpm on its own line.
1900 rpm
